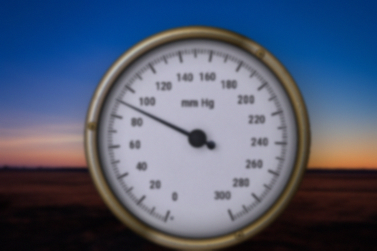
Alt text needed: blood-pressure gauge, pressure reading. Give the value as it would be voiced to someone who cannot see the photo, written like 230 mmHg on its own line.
90 mmHg
